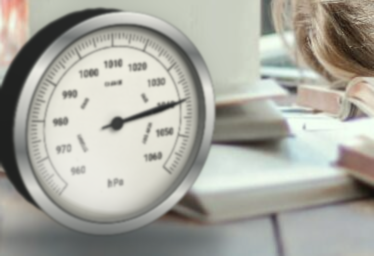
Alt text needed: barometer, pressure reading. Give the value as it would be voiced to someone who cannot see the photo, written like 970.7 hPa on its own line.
1040 hPa
